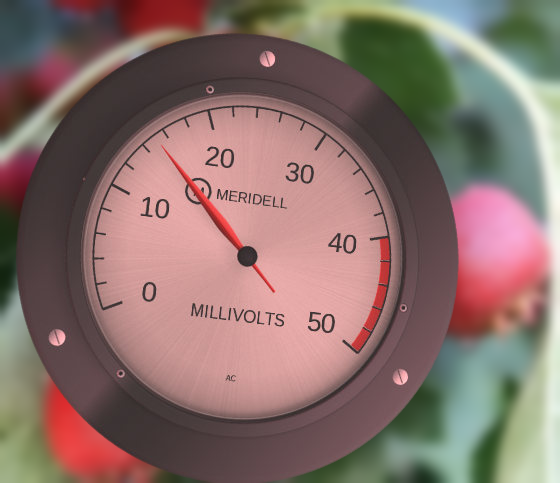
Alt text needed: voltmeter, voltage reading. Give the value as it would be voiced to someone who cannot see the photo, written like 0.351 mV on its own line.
15 mV
